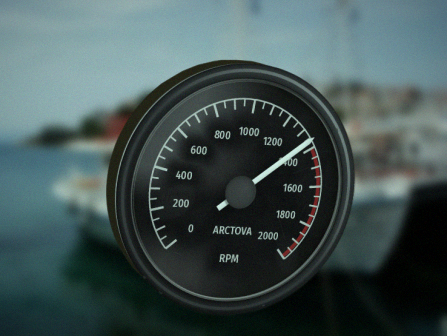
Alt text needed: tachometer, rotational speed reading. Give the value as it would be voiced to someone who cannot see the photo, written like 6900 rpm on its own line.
1350 rpm
